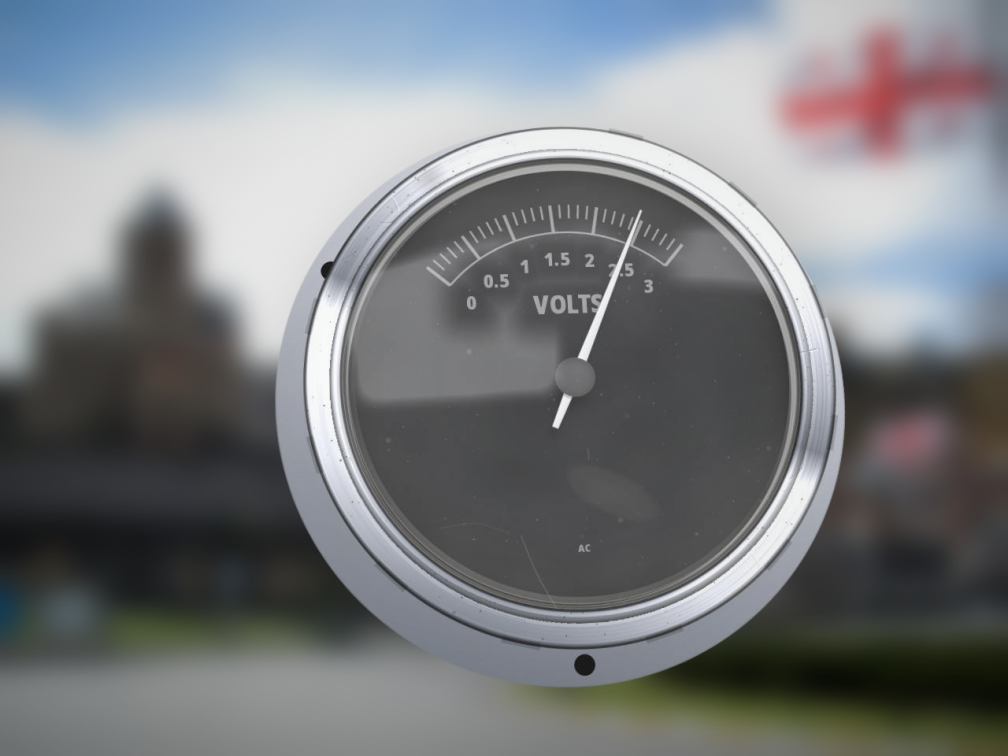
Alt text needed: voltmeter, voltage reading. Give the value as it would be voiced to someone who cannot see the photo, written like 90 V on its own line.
2.45 V
